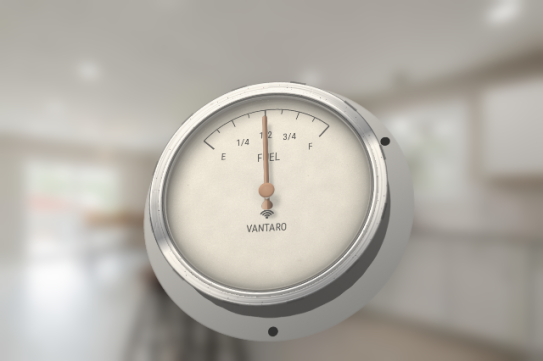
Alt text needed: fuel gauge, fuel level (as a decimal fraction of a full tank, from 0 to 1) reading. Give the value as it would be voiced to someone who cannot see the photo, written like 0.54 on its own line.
0.5
